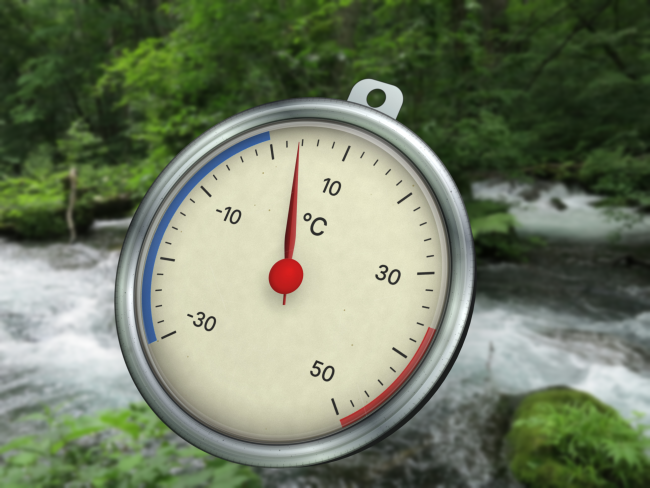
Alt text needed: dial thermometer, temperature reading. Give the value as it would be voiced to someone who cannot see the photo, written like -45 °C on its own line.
4 °C
